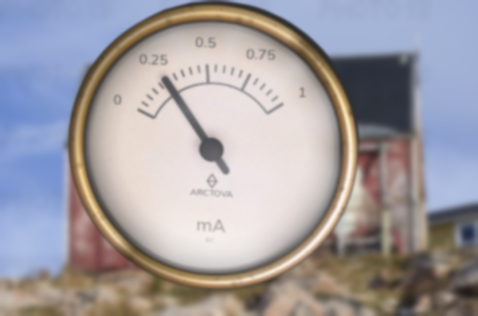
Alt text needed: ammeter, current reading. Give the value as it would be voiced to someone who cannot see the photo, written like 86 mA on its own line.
0.25 mA
